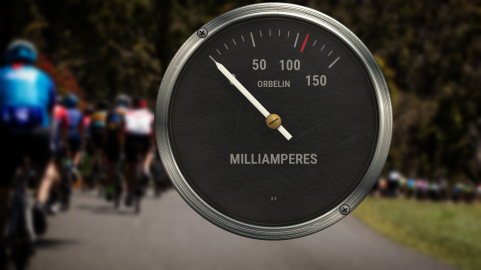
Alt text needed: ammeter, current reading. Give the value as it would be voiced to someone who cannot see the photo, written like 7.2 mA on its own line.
0 mA
